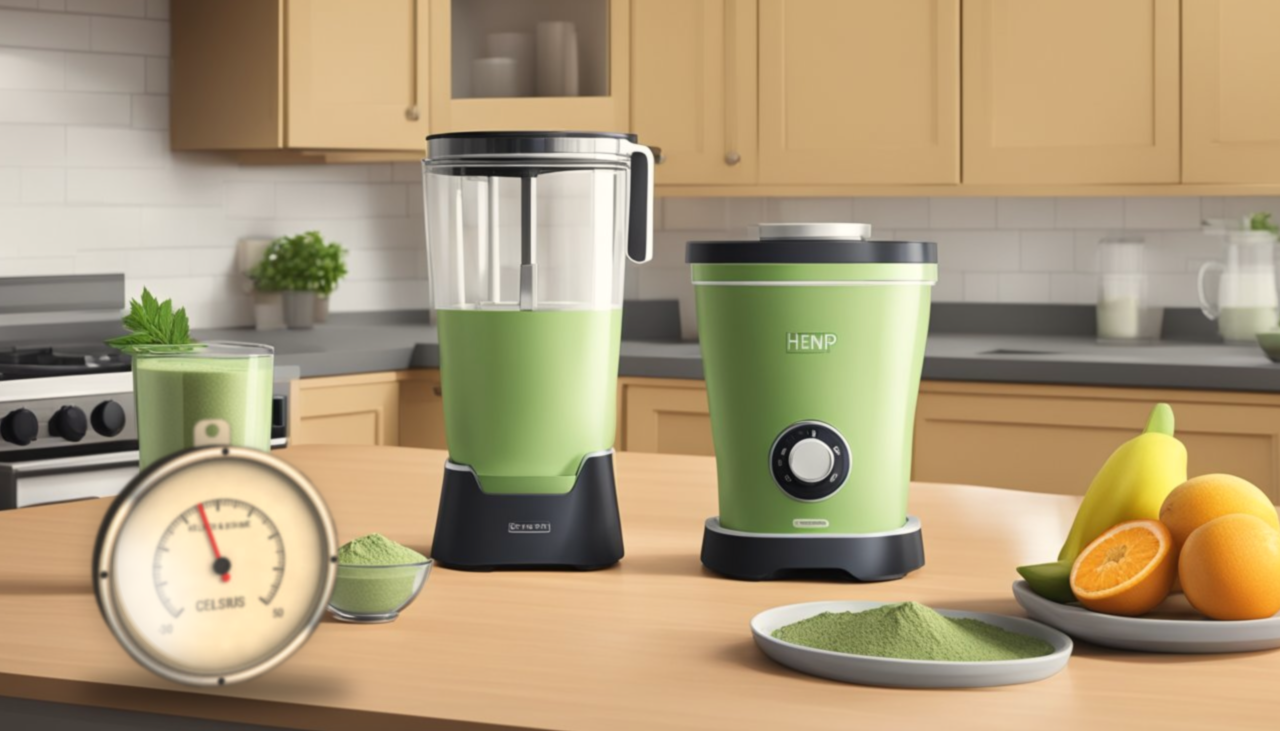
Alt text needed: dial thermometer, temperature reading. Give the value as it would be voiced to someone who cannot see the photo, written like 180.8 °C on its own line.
5 °C
